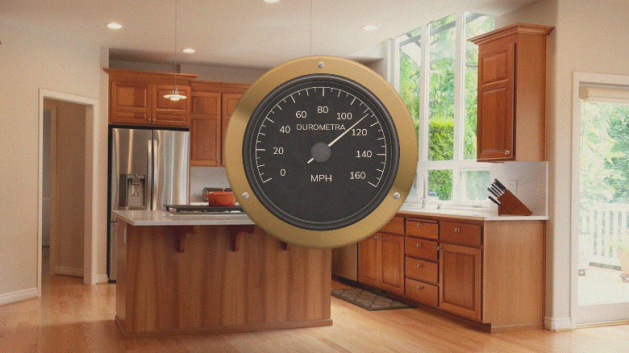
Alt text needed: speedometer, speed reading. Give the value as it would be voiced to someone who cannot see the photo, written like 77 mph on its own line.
112.5 mph
